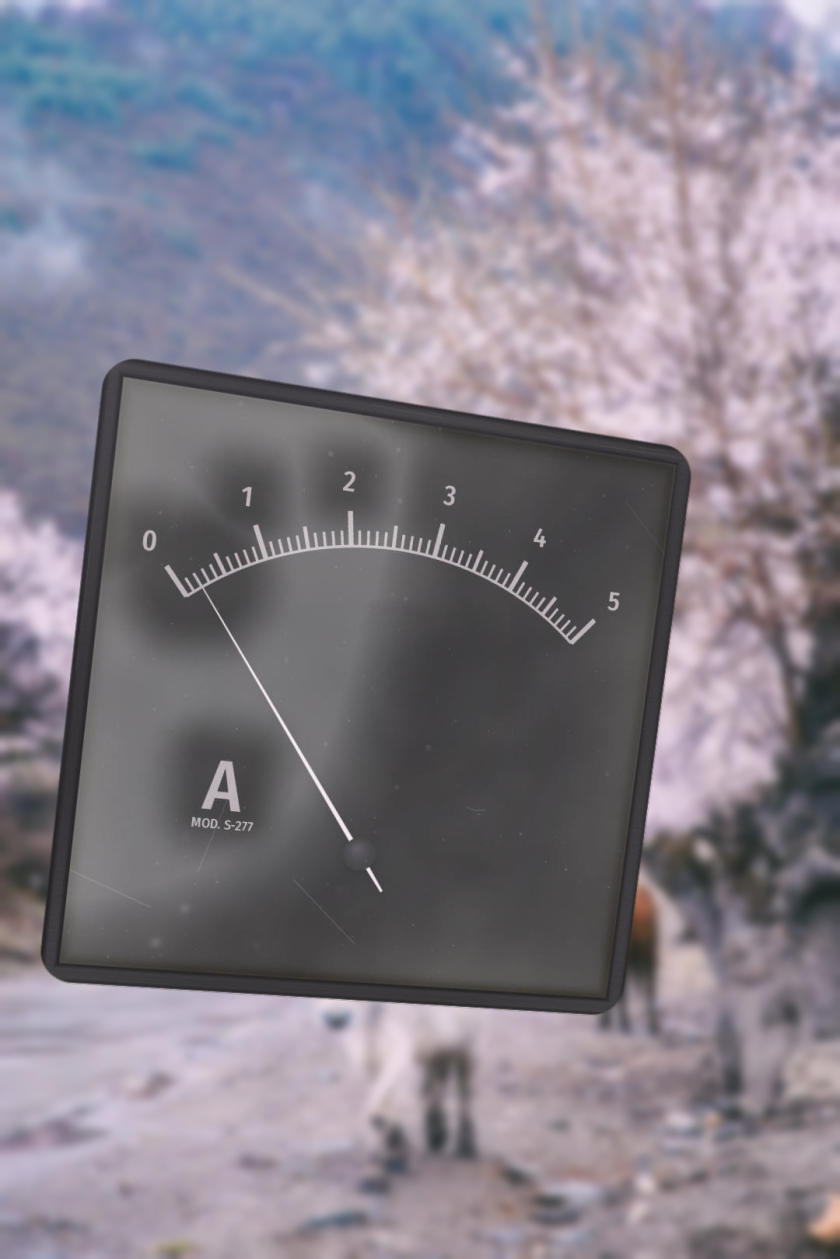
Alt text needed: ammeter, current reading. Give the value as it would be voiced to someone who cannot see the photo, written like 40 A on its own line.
0.2 A
